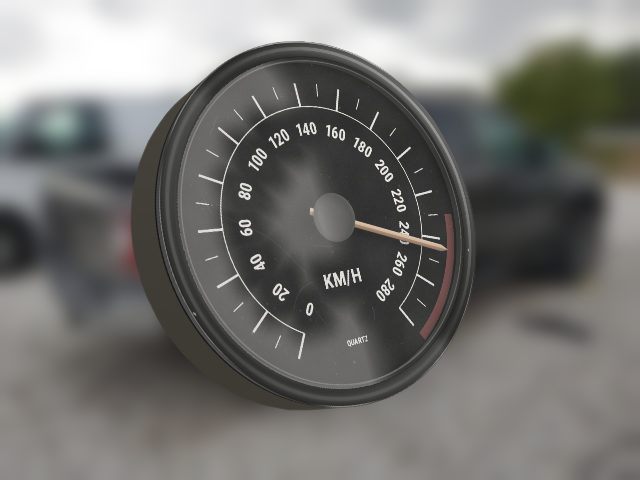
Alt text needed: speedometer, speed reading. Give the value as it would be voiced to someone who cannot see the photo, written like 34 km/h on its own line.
245 km/h
